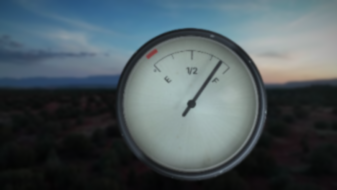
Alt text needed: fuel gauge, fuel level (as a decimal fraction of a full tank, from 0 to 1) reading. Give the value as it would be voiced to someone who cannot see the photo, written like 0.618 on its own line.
0.875
